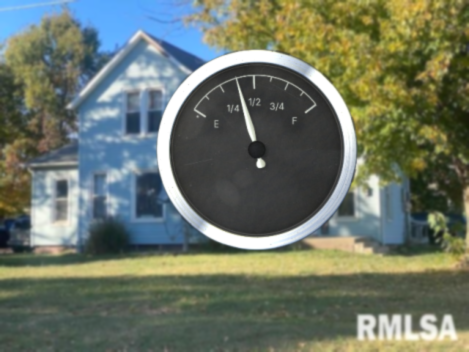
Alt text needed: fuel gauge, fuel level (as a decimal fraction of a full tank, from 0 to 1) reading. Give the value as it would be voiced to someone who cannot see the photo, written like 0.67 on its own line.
0.375
